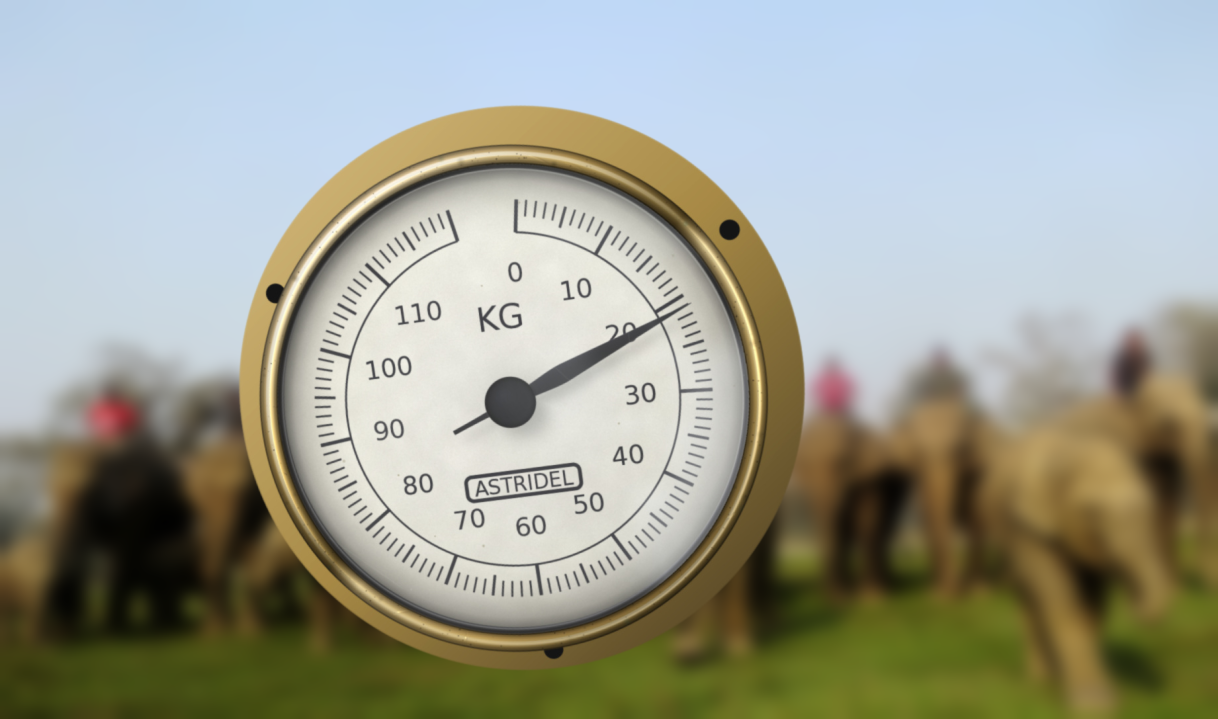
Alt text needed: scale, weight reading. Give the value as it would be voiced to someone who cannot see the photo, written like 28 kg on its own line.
21 kg
